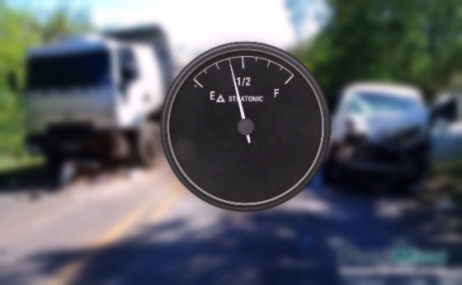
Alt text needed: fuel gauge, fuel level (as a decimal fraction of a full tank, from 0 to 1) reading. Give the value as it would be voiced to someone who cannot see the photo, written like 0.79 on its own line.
0.375
